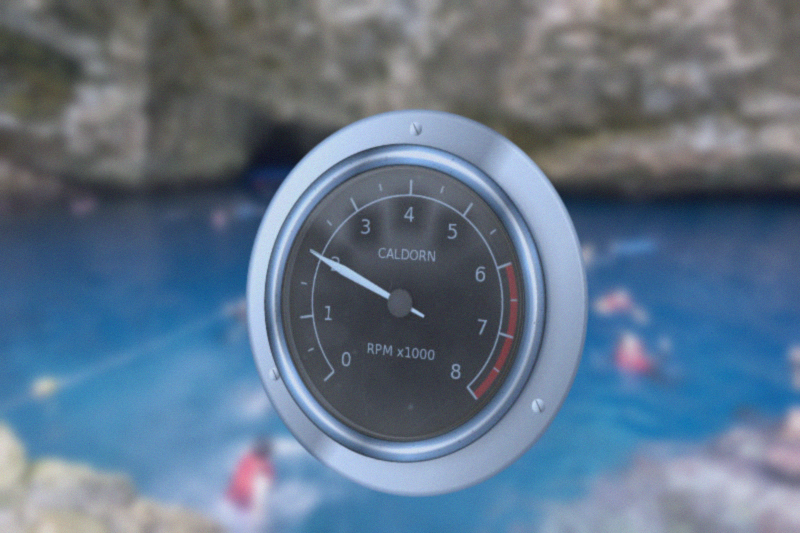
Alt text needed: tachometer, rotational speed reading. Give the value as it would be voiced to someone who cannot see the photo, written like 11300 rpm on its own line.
2000 rpm
